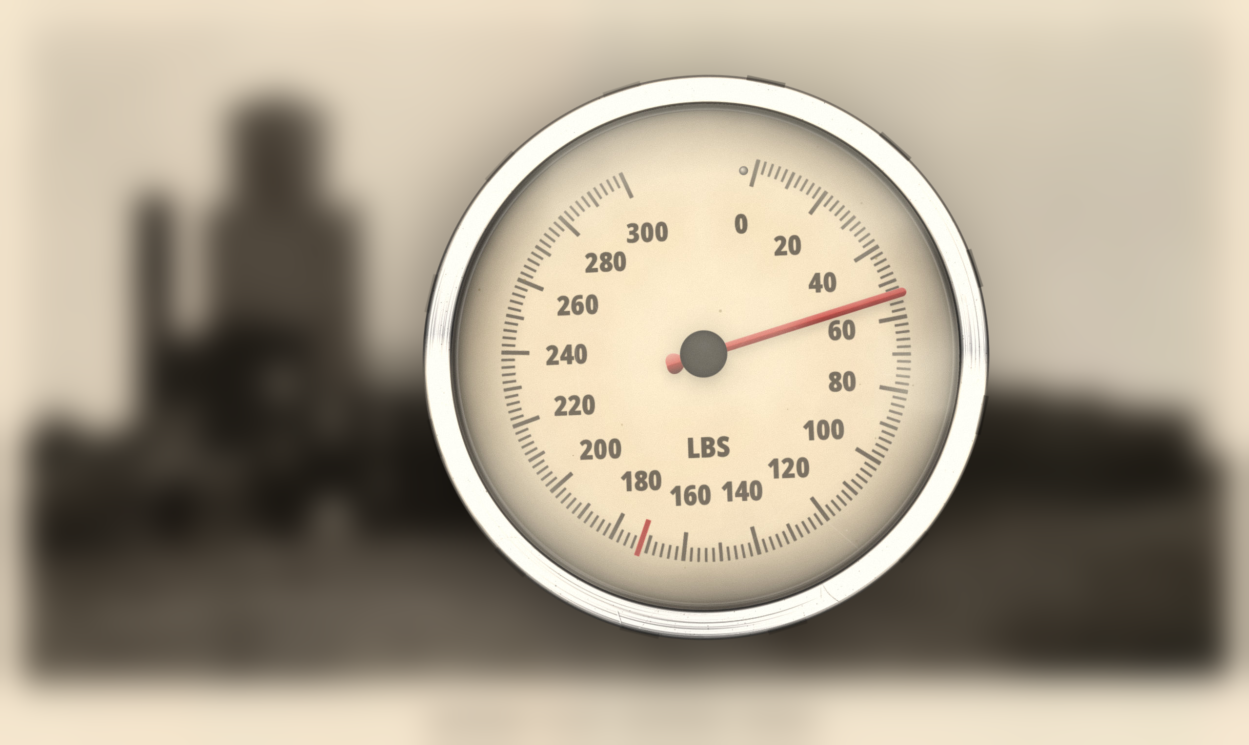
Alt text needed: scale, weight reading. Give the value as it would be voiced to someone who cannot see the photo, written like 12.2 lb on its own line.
54 lb
